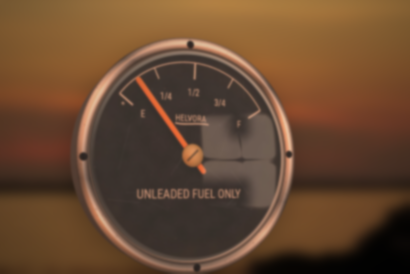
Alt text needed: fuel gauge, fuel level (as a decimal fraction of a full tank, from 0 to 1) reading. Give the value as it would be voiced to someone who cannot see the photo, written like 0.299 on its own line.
0.125
